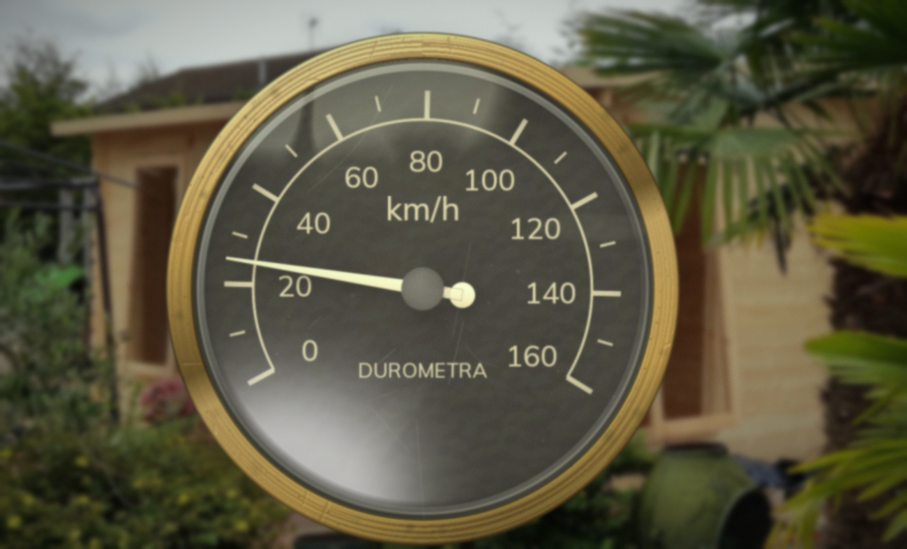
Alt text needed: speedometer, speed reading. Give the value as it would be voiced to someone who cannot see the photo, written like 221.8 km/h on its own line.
25 km/h
